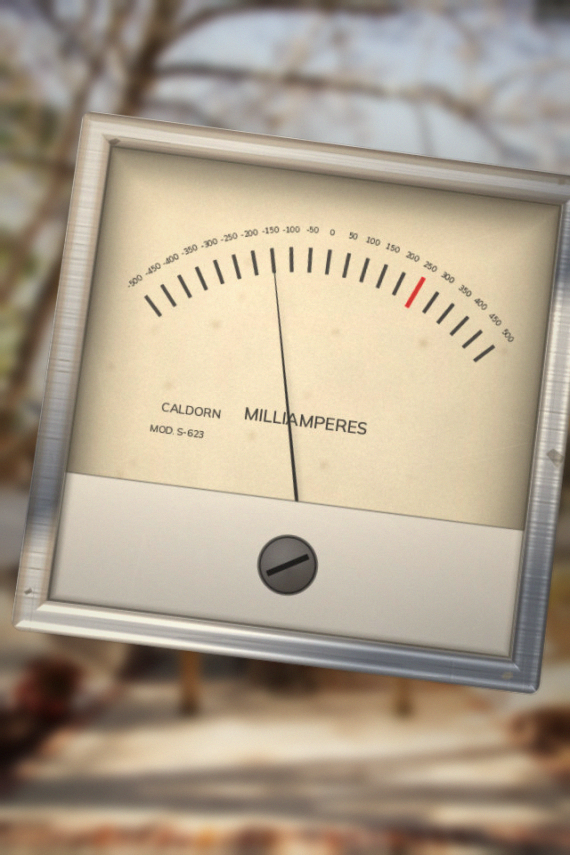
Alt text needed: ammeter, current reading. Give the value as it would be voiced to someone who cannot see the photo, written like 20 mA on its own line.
-150 mA
